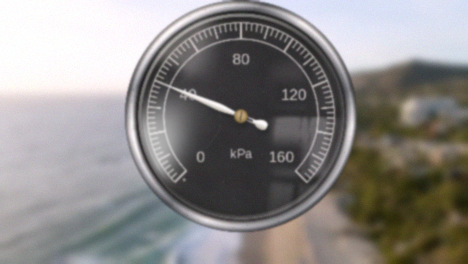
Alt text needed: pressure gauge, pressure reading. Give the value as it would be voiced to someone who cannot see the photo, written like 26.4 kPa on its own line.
40 kPa
